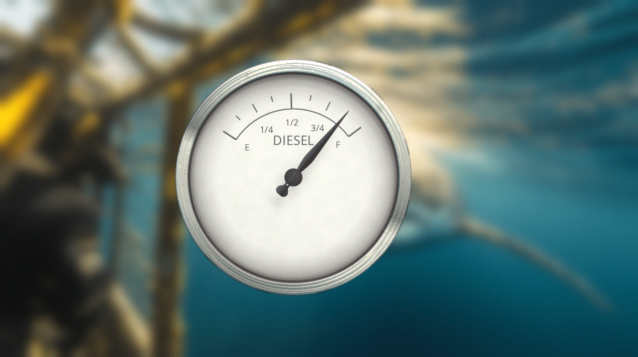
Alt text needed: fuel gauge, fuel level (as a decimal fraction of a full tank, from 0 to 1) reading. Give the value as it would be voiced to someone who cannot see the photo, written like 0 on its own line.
0.875
